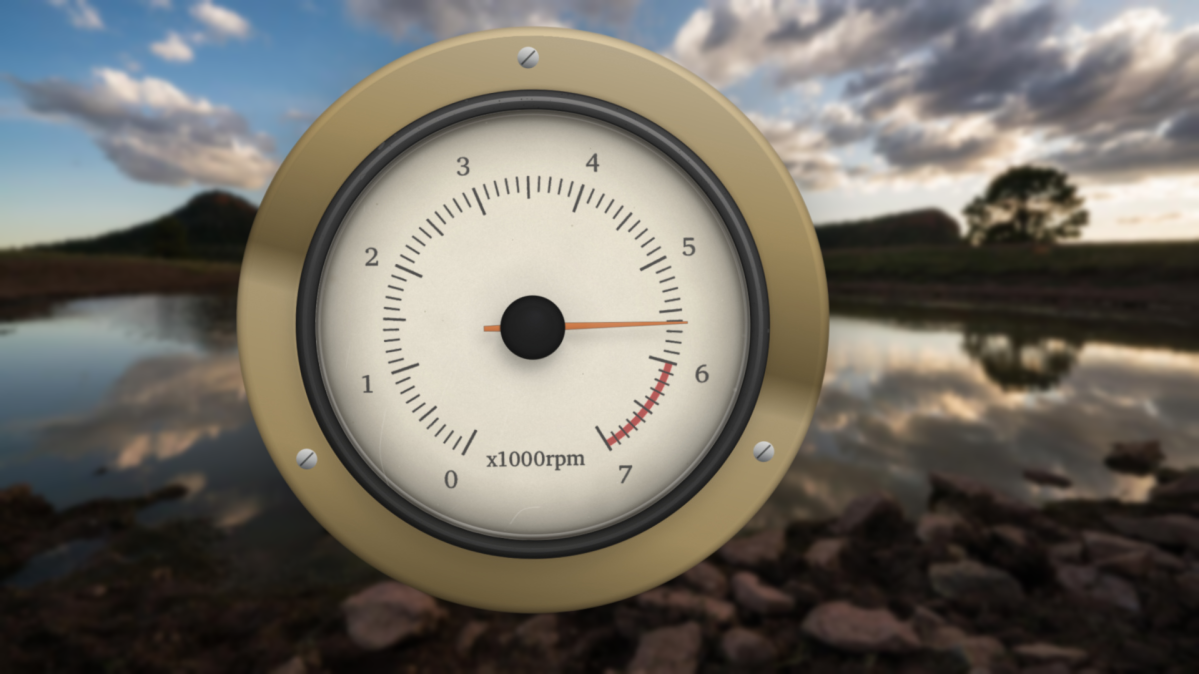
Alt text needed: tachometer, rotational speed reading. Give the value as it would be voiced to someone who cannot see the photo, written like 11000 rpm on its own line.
5600 rpm
